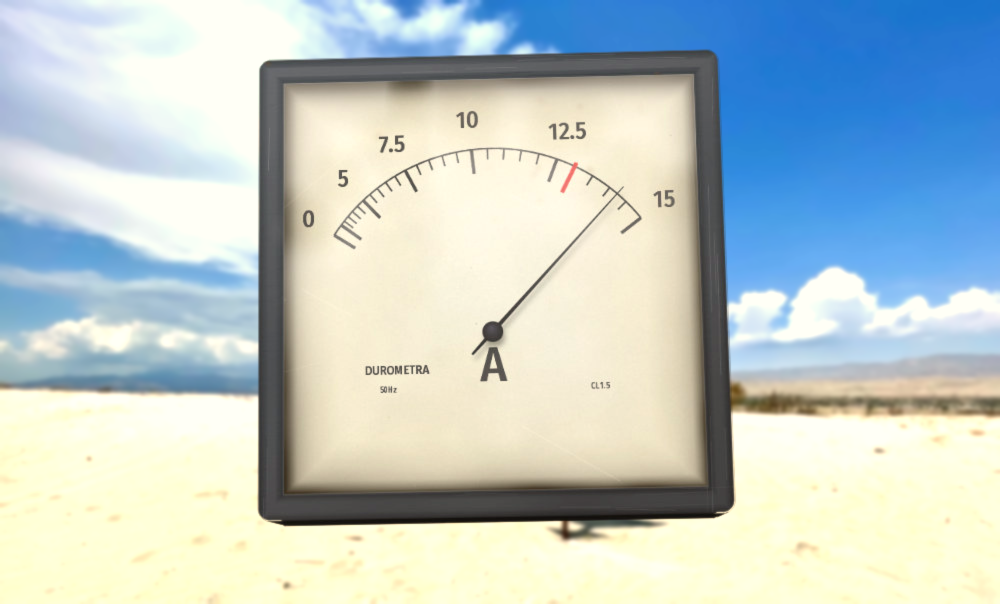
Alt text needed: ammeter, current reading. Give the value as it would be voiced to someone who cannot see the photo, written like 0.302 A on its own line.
14.25 A
